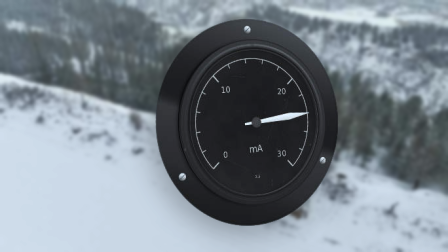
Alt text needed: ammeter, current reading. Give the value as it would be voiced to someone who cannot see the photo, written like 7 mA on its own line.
24 mA
